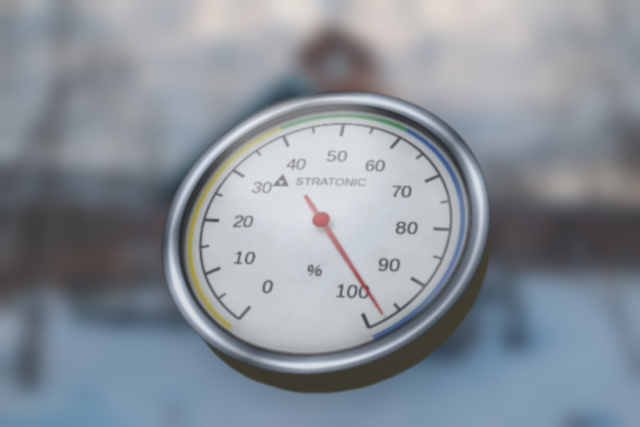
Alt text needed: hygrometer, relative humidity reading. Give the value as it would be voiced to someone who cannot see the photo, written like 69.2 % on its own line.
97.5 %
